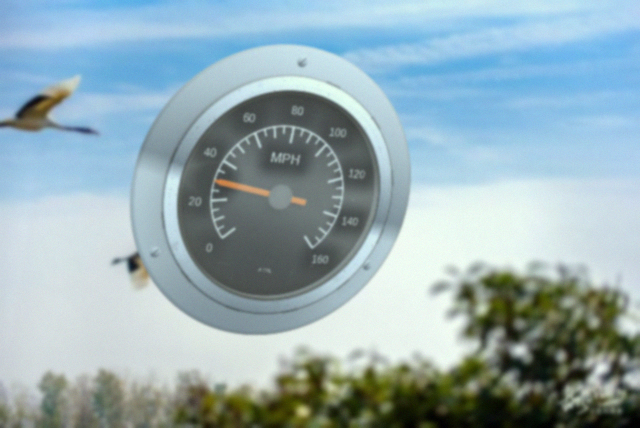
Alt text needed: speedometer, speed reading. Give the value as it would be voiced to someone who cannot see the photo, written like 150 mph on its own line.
30 mph
